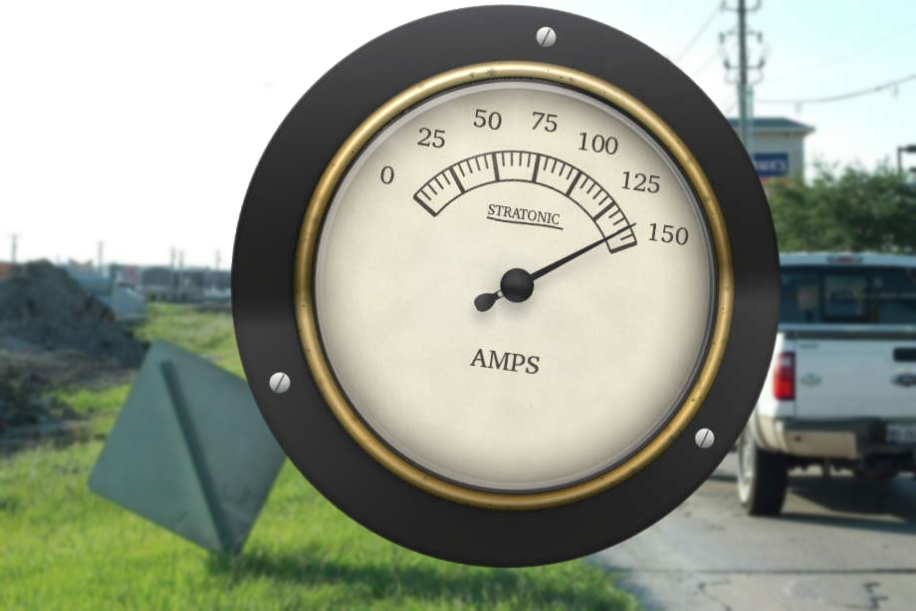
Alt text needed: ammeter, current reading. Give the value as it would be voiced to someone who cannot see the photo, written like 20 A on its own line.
140 A
